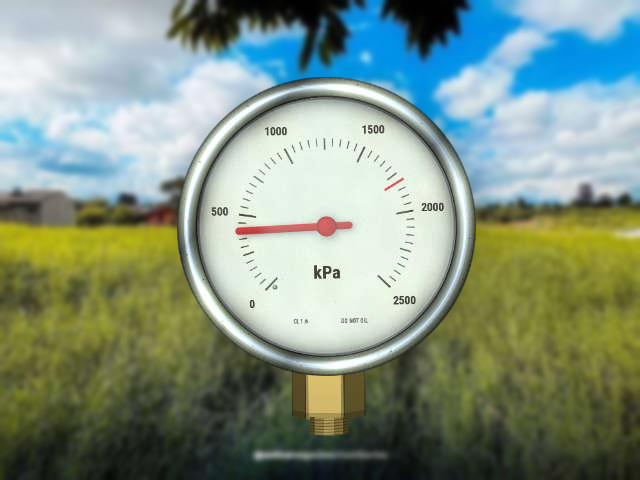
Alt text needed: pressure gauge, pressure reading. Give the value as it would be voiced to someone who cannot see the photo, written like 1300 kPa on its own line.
400 kPa
